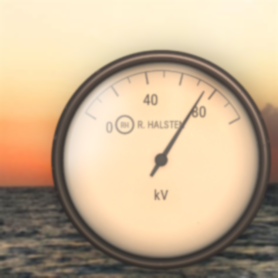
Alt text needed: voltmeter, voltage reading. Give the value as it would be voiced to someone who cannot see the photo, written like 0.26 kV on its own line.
75 kV
